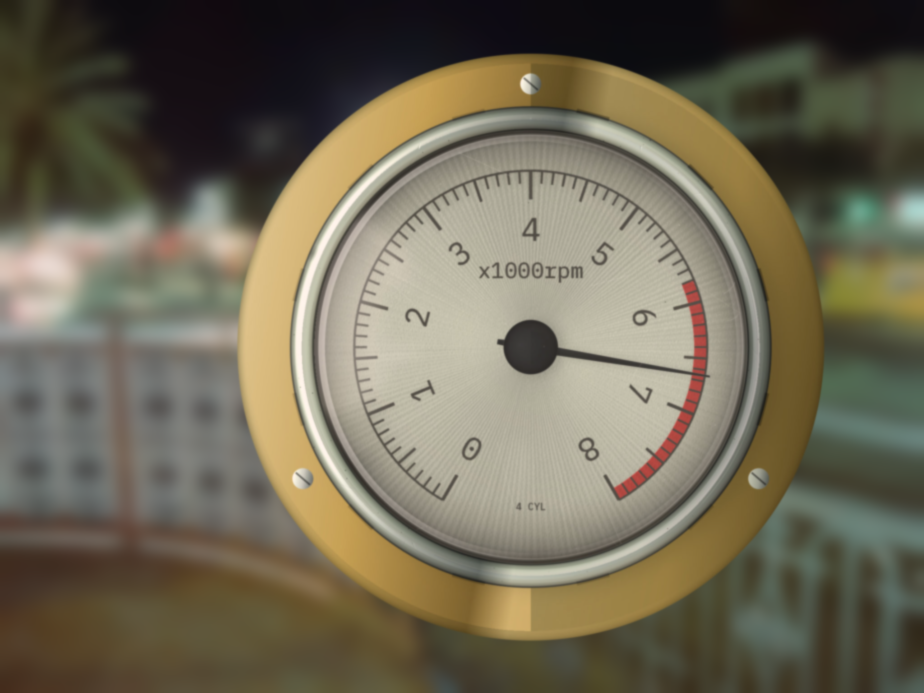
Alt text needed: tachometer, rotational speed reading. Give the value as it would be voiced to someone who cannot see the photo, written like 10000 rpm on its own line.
6650 rpm
